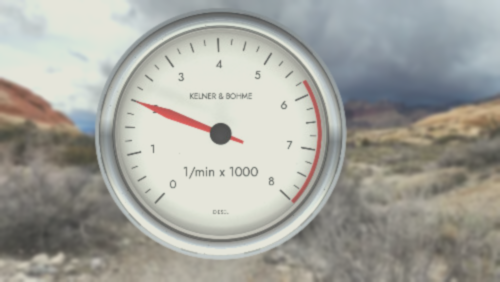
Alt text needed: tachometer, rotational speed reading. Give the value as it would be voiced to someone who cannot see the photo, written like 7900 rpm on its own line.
2000 rpm
